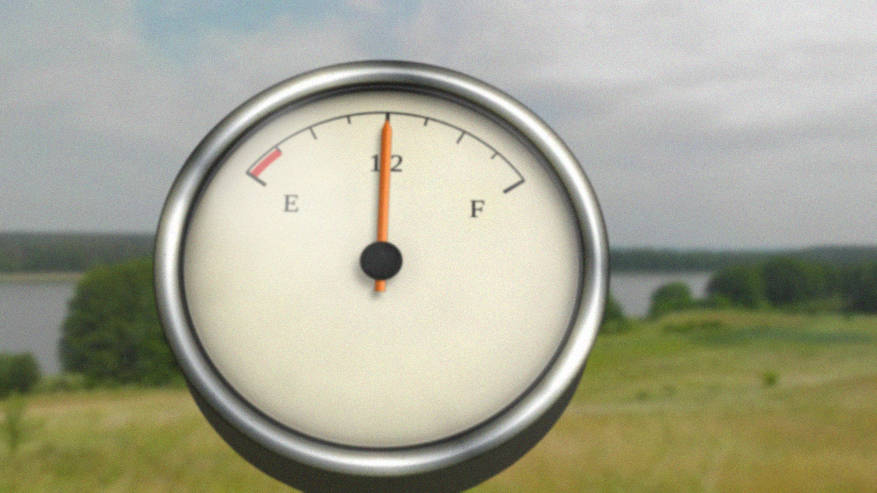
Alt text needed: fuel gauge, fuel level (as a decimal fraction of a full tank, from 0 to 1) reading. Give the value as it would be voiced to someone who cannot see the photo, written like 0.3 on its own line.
0.5
